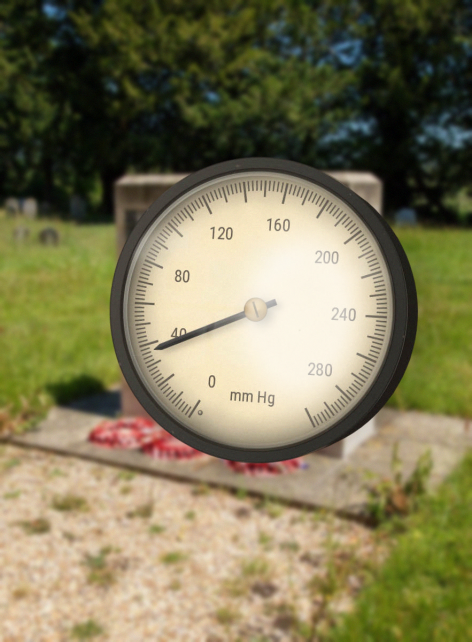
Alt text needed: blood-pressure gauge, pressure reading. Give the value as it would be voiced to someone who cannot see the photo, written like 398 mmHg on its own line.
36 mmHg
